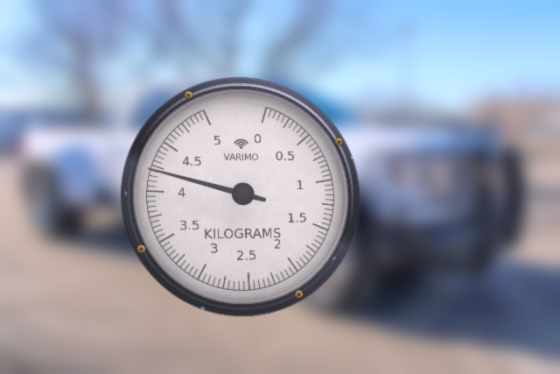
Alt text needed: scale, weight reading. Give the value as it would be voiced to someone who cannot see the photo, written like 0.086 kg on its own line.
4.2 kg
